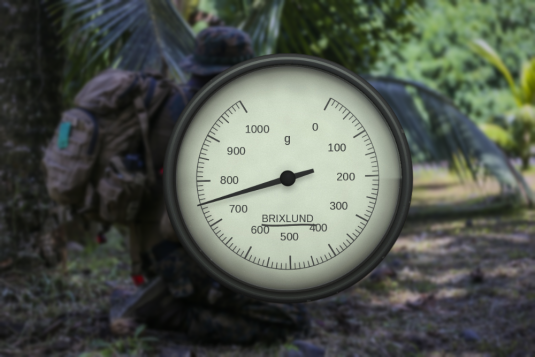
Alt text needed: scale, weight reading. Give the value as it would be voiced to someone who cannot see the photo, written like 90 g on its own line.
750 g
